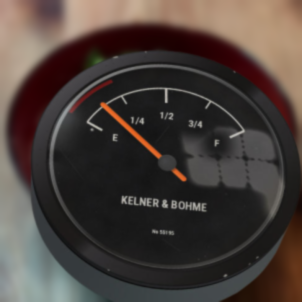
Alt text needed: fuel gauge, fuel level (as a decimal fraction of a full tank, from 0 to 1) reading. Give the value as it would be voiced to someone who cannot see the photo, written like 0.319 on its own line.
0.125
